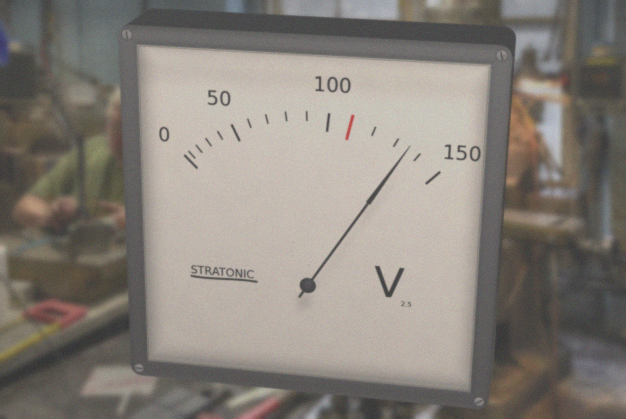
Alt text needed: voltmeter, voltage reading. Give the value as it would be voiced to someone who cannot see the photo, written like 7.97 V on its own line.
135 V
